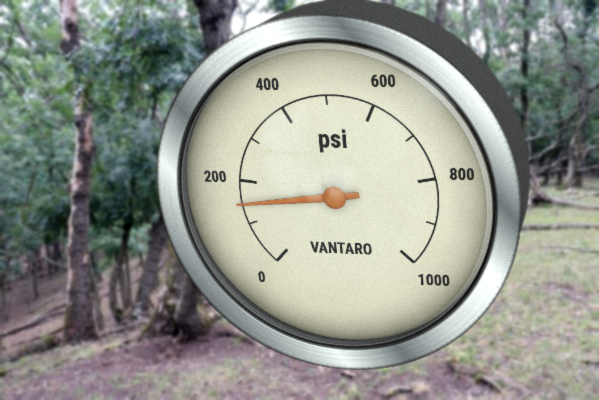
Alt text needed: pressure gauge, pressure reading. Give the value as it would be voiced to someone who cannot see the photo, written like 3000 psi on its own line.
150 psi
